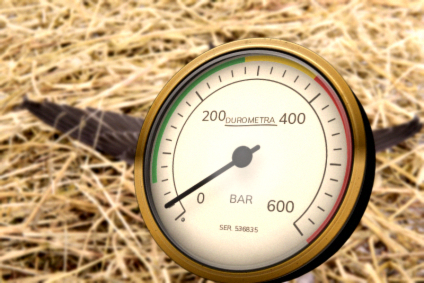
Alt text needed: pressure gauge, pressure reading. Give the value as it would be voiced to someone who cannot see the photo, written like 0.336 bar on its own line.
20 bar
